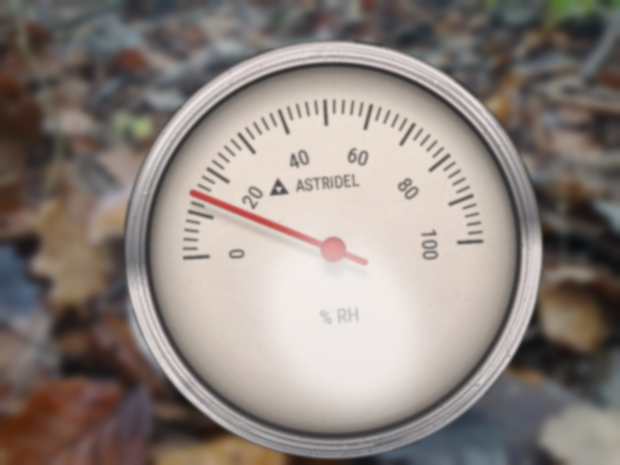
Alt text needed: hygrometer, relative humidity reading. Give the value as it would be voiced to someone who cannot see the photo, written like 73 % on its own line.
14 %
